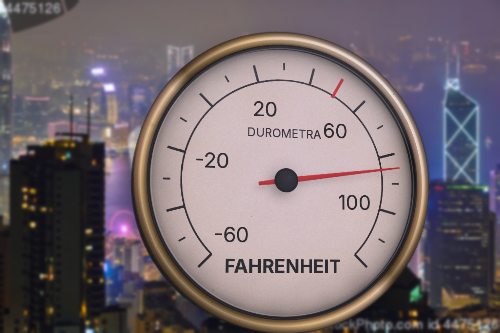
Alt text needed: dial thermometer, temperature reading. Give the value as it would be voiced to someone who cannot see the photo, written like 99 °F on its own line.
85 °F
